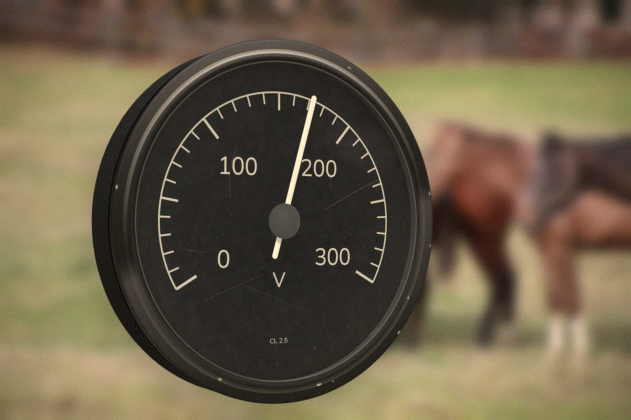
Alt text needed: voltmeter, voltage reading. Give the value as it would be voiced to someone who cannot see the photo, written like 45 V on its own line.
170 V
